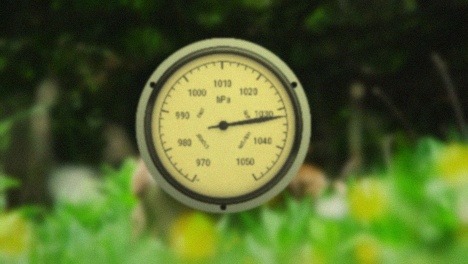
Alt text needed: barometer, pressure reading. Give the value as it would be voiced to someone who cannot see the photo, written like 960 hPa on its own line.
1032 hPa
